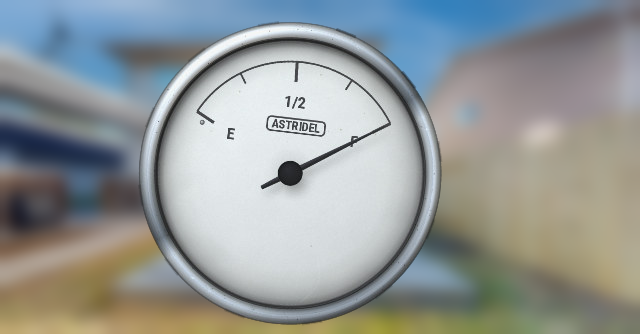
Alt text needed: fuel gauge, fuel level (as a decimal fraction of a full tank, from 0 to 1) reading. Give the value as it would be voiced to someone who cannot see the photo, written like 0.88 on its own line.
1
